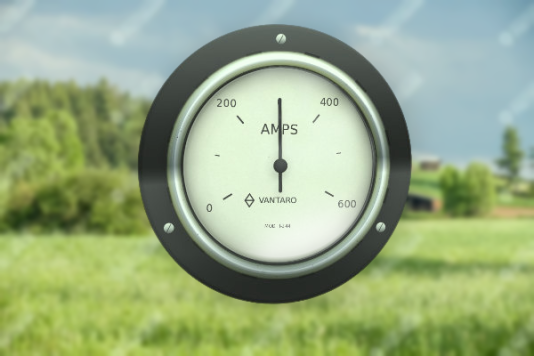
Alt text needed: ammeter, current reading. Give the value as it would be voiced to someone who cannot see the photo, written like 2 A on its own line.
300 A
